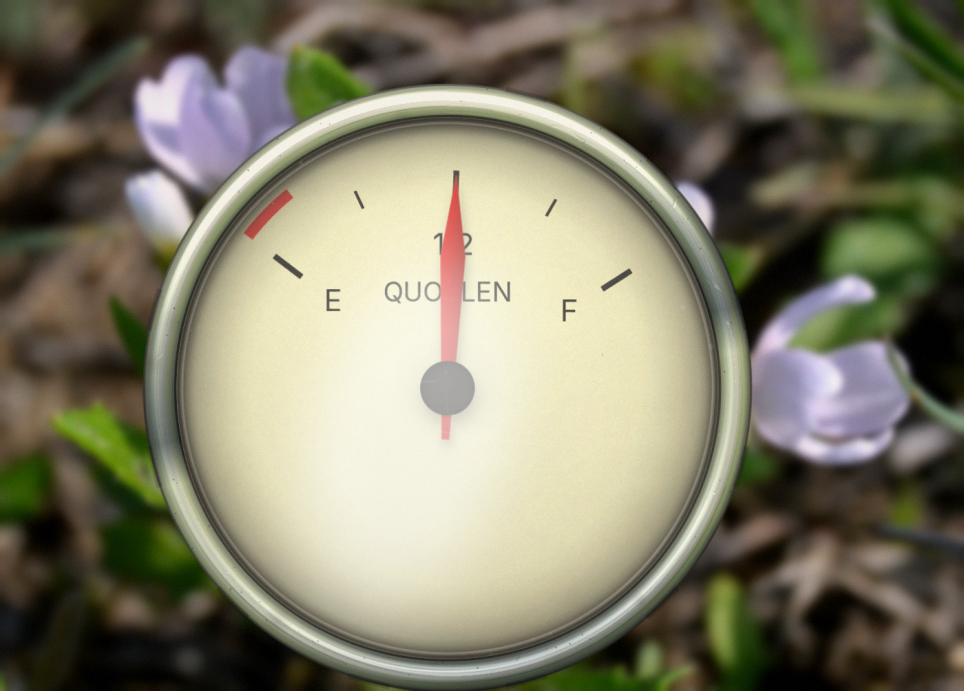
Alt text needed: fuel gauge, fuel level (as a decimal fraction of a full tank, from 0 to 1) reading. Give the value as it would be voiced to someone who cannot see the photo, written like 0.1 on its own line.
0.5
